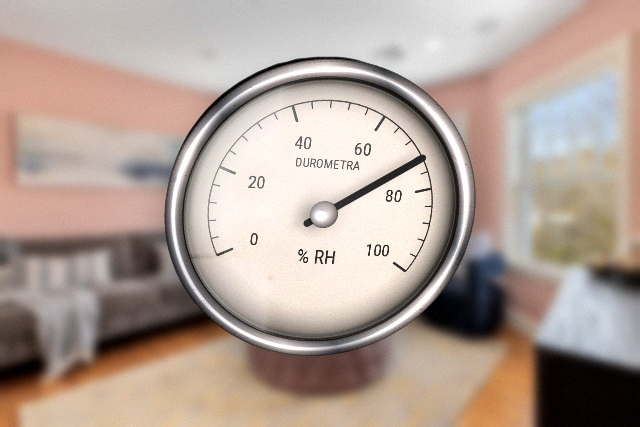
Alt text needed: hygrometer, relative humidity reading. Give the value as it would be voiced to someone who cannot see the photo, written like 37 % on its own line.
72 %
